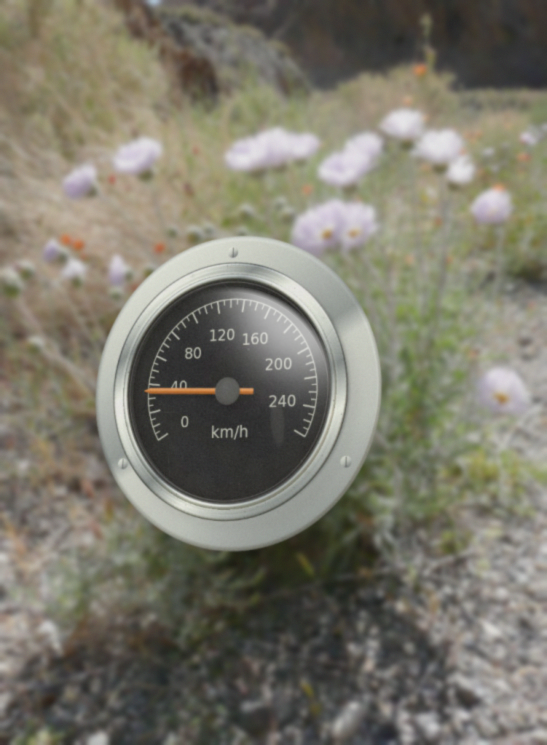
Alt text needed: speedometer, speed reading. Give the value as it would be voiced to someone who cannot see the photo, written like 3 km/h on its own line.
35 km/h
